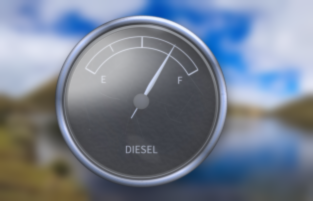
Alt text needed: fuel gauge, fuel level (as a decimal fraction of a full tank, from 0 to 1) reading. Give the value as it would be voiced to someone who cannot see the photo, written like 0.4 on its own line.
0.75
